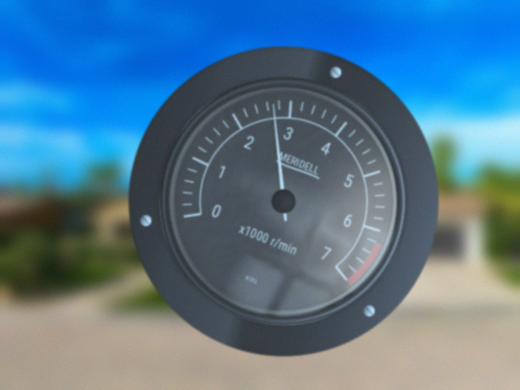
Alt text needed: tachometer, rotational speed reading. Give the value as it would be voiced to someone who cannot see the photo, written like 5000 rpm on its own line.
2700 rpm
